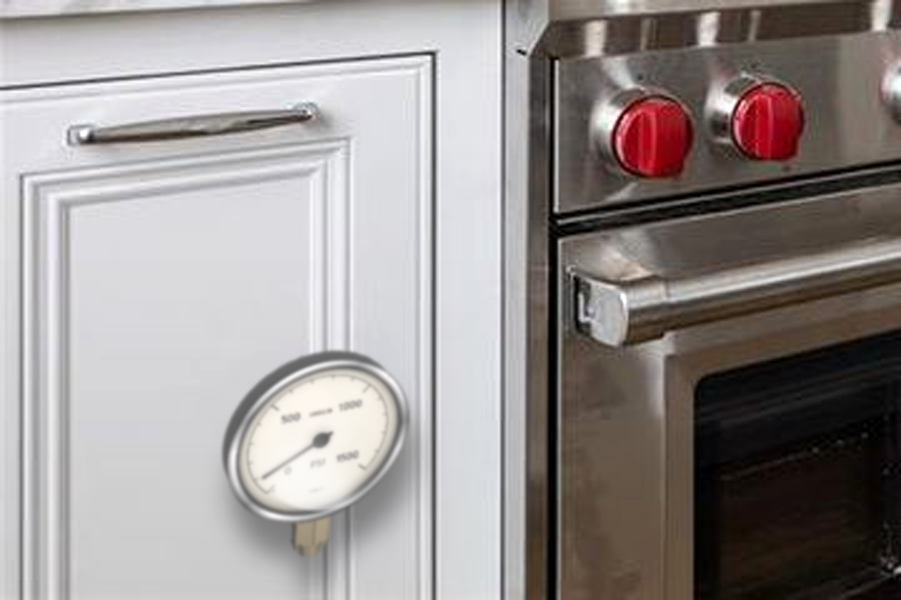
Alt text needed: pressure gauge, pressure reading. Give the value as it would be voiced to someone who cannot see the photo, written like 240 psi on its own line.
100 psi
